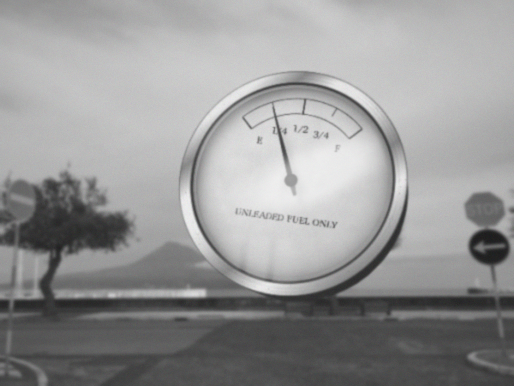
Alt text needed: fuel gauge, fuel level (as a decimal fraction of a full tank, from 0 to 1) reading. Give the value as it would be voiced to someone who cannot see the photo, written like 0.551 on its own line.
0.25
